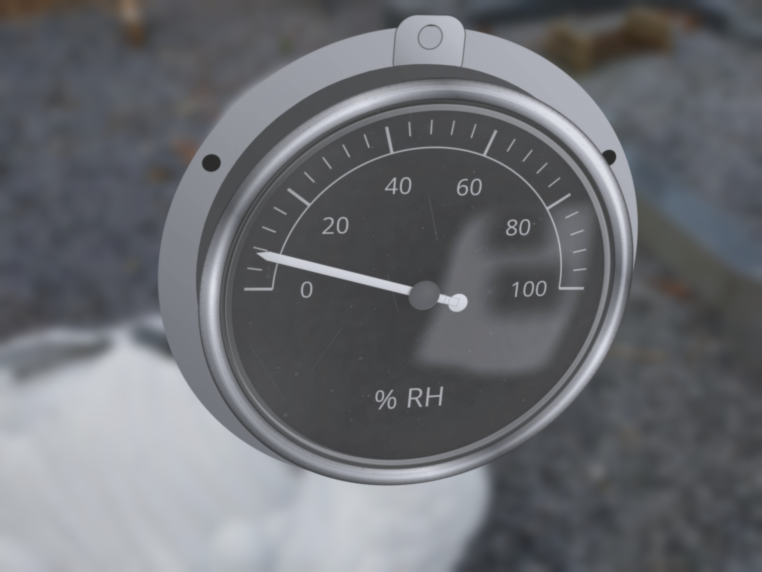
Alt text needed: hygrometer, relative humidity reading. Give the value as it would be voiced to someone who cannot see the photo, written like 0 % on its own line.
8 %
